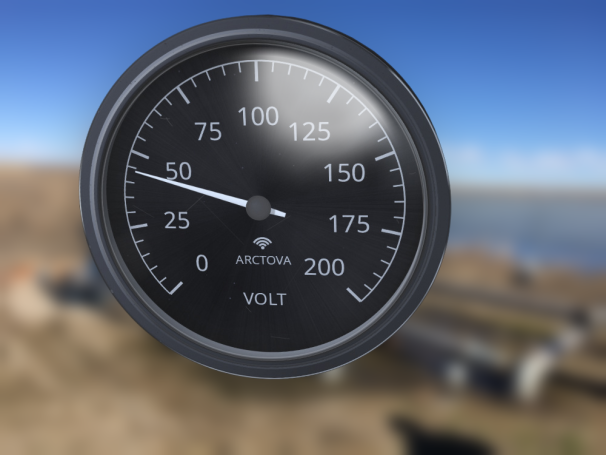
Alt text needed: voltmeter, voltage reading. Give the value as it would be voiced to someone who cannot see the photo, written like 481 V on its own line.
45 V
